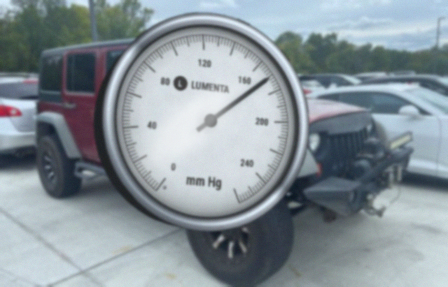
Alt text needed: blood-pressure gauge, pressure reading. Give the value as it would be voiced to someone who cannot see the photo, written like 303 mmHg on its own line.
170 mmHg
